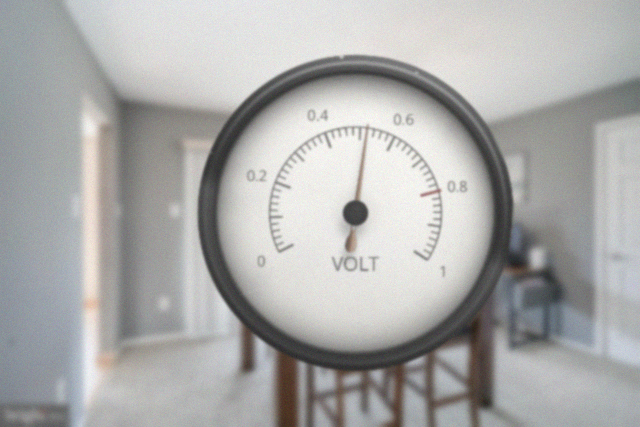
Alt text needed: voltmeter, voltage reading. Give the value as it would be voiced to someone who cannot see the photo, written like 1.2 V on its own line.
0.52 V
